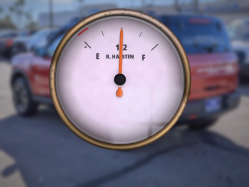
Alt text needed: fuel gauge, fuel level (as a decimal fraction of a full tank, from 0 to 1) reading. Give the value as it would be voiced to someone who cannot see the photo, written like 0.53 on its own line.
0.5
